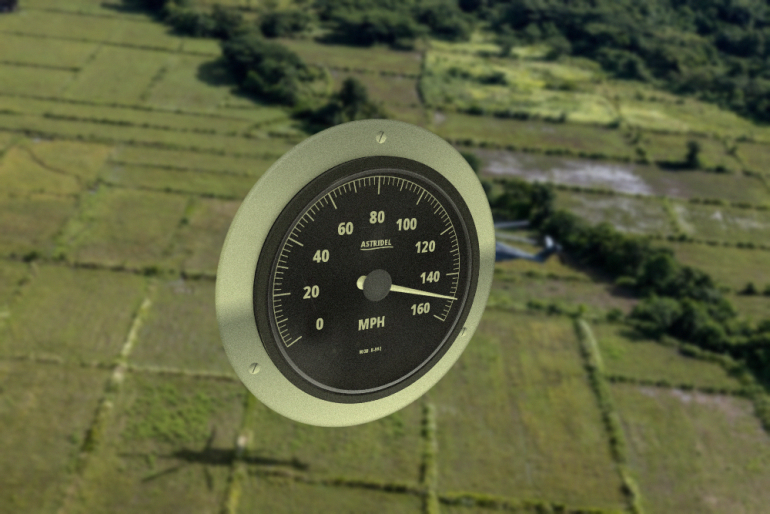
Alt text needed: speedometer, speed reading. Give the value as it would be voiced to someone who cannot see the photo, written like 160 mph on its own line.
150 mph
